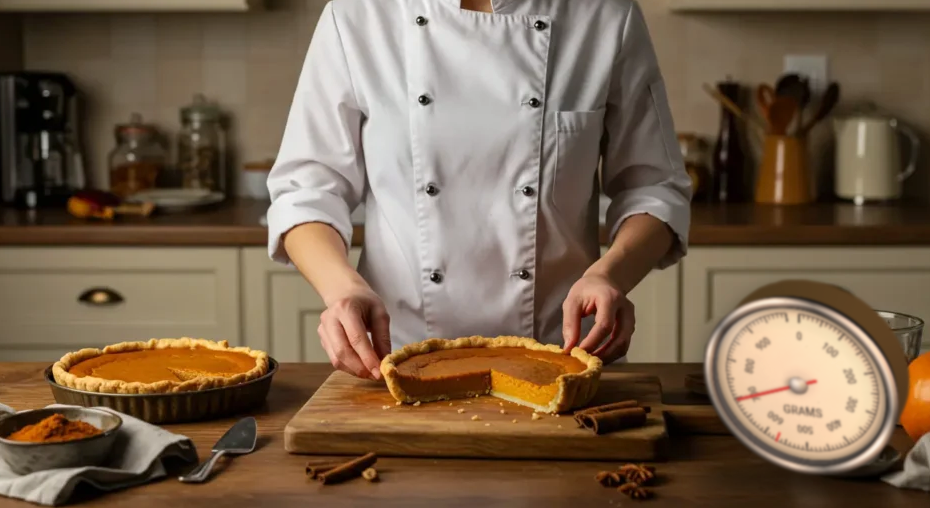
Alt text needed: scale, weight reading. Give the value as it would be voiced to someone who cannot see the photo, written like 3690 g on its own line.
700 g
